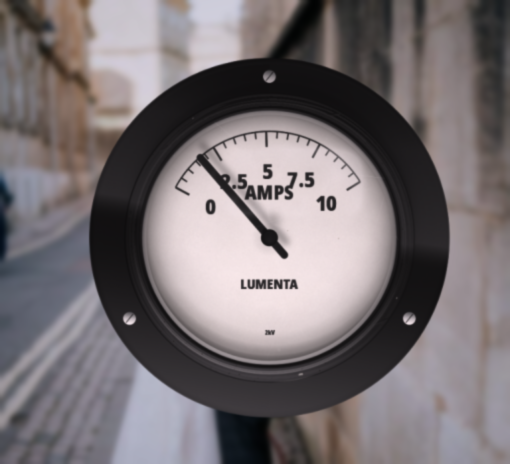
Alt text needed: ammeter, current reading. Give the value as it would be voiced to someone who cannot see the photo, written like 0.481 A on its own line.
1.75 A
